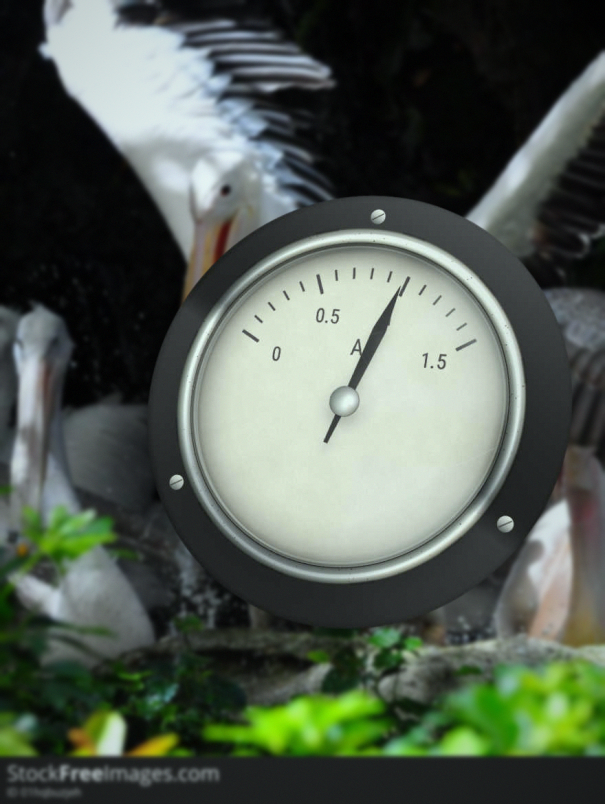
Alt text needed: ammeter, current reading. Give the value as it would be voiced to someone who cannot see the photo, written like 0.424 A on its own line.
1 A
